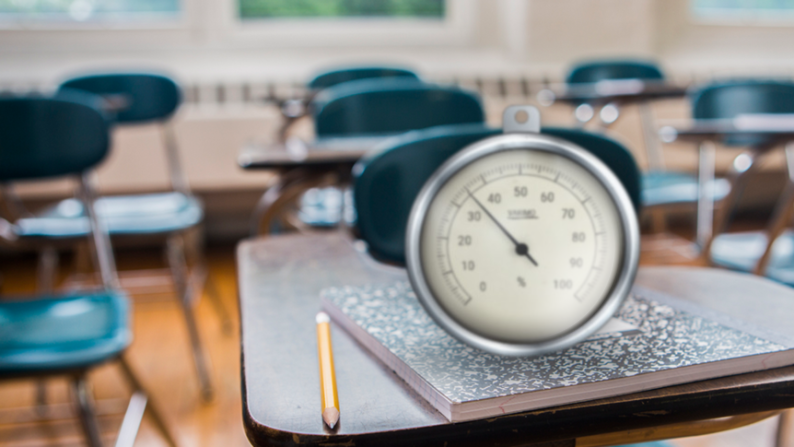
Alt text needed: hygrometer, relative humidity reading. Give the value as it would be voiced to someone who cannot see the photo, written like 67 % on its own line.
35 %
